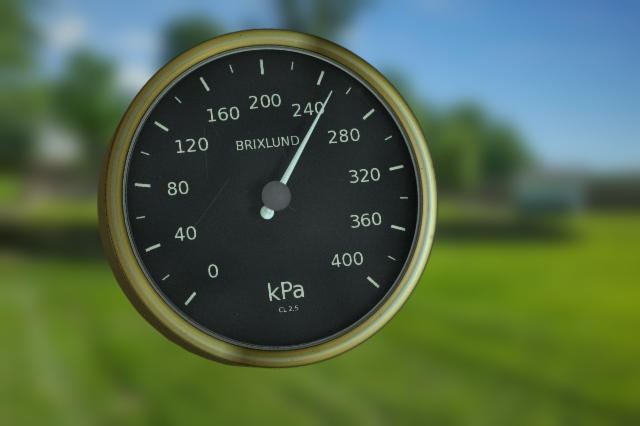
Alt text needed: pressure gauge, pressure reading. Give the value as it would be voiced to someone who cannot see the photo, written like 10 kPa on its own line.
250 kPa
